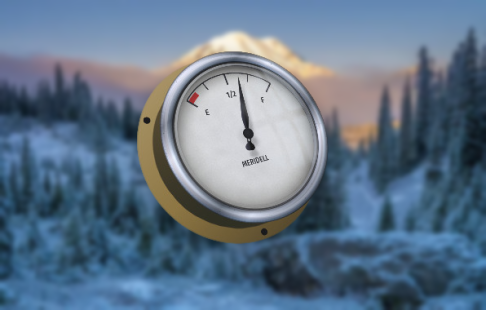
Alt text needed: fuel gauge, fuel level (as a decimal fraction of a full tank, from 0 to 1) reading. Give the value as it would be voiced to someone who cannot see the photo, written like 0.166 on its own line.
0.625
